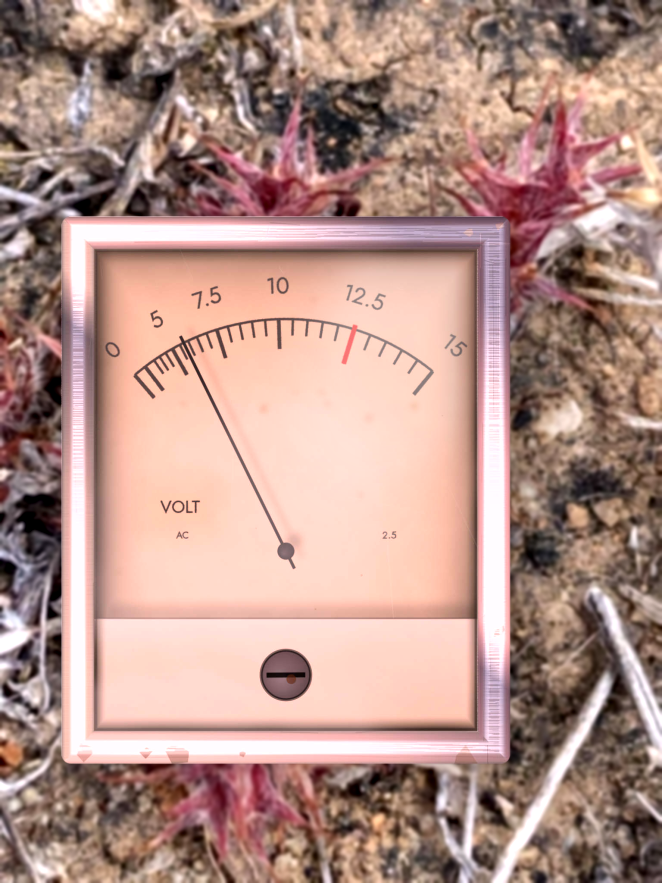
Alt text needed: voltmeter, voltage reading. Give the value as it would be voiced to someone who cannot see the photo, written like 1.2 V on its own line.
5.75 V
